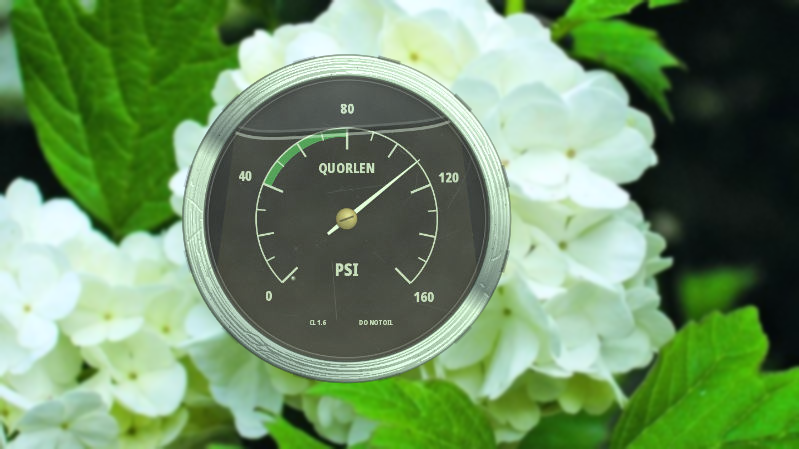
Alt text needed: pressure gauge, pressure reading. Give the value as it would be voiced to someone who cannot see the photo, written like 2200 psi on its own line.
110 psi
